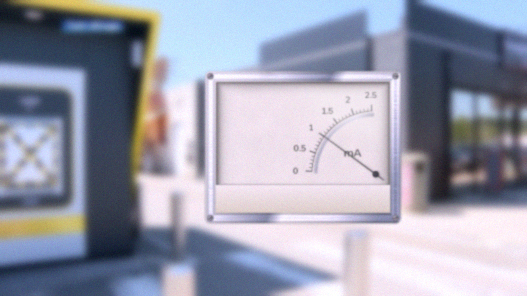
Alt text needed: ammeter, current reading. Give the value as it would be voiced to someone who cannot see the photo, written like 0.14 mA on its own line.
1 mA
